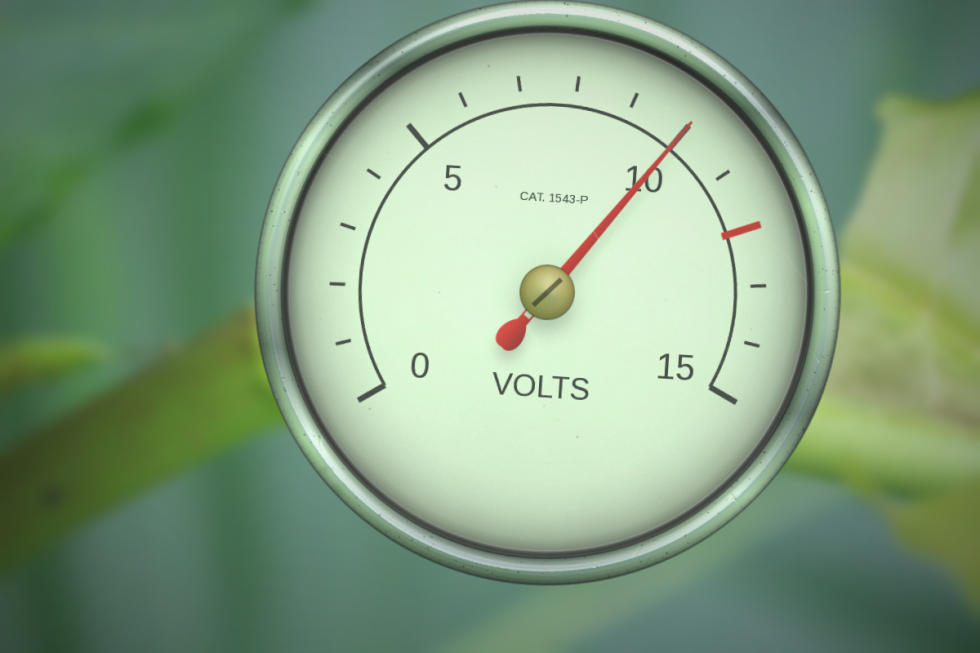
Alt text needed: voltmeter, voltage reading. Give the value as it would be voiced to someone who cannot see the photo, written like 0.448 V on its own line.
10 V
